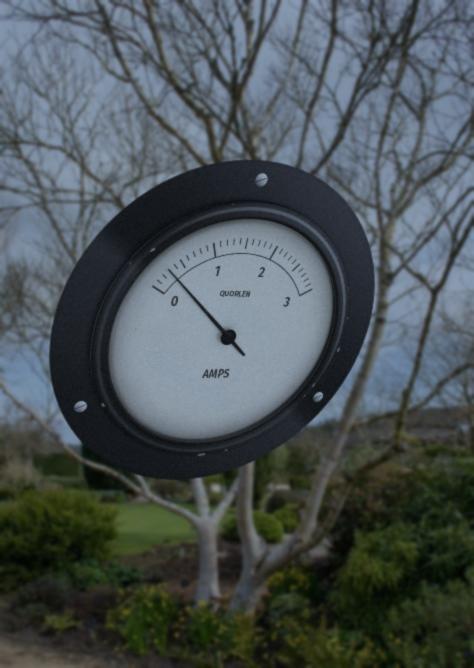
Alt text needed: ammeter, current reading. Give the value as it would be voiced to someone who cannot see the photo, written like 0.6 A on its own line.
0.3 A
